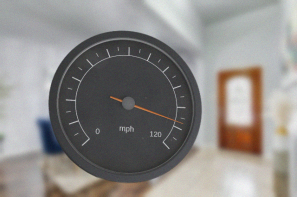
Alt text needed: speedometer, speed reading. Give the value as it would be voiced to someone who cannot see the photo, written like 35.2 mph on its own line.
107.5 mph
